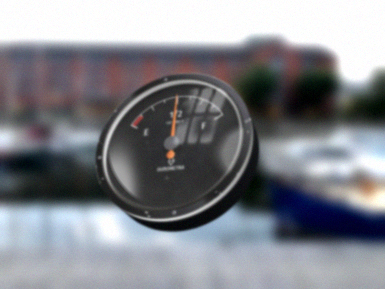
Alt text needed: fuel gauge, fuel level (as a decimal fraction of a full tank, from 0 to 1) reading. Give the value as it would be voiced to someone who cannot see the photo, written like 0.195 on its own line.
0.5
